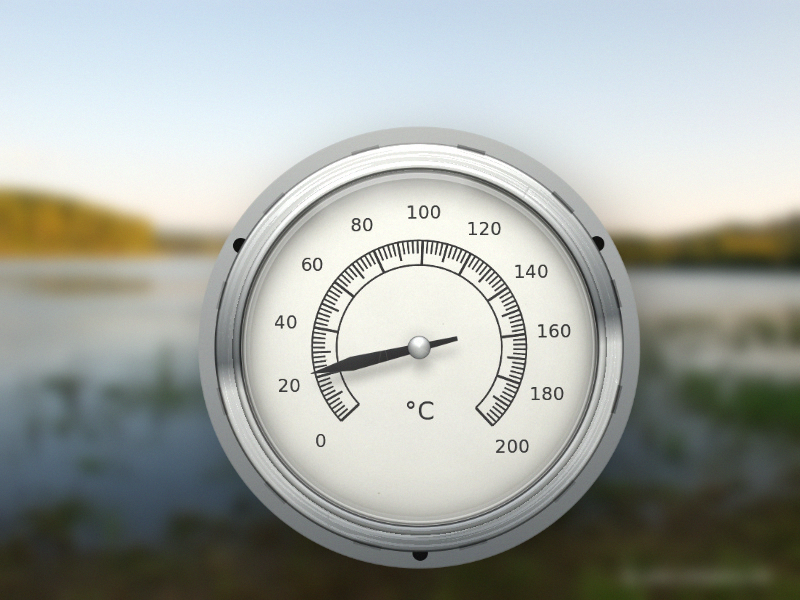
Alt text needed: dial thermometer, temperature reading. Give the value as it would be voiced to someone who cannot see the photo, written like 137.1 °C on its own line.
22 °C
